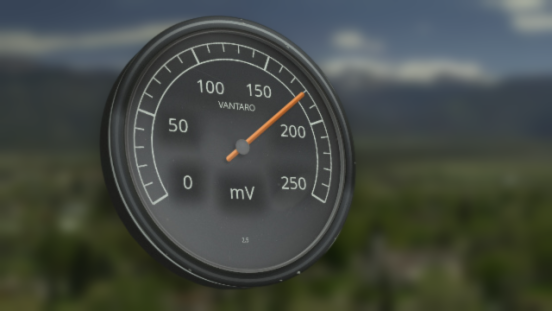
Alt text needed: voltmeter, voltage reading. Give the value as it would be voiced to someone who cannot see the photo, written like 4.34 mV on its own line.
180 mV
